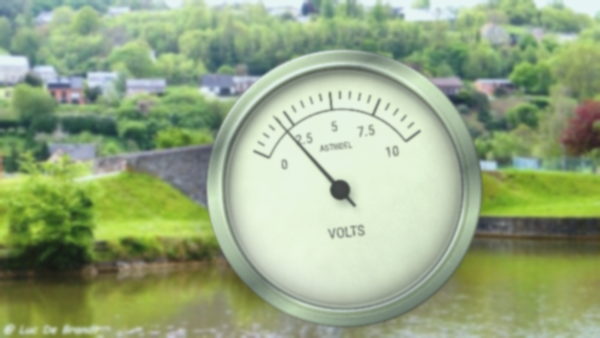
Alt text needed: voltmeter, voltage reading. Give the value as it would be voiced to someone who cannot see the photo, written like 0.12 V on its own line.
2 V
